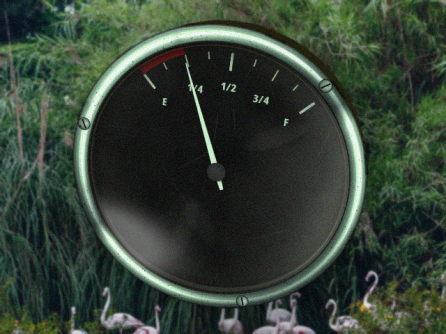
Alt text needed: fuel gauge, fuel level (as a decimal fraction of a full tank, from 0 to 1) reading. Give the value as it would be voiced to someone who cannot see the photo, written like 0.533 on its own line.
0.25
